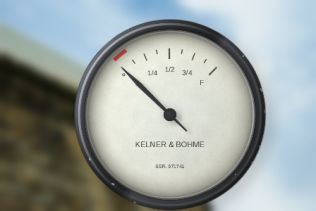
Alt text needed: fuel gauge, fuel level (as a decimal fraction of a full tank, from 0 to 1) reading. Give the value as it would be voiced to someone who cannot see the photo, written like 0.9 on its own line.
0
